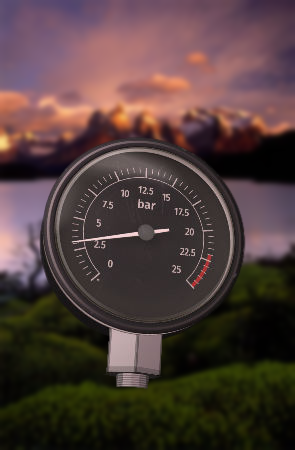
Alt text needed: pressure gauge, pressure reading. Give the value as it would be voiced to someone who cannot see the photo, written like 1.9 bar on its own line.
3 bar
